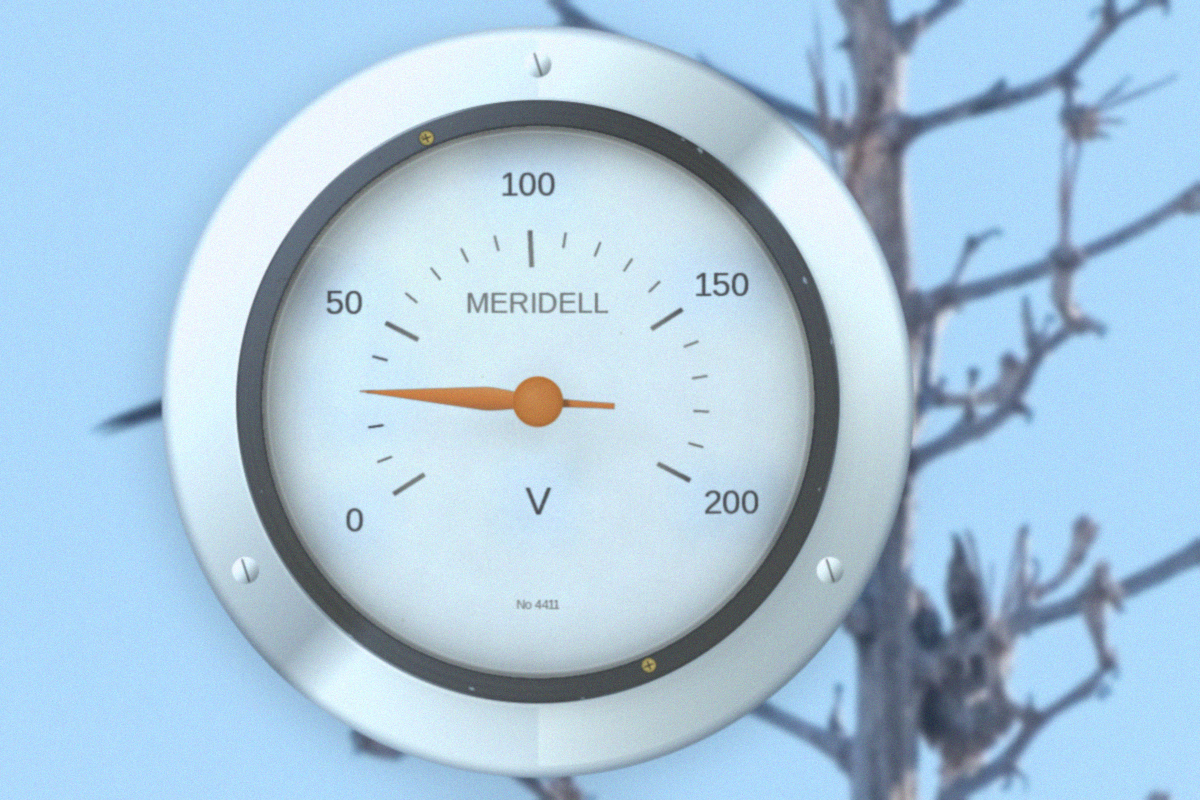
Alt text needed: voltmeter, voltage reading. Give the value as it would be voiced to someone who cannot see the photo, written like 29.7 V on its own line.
30 V
